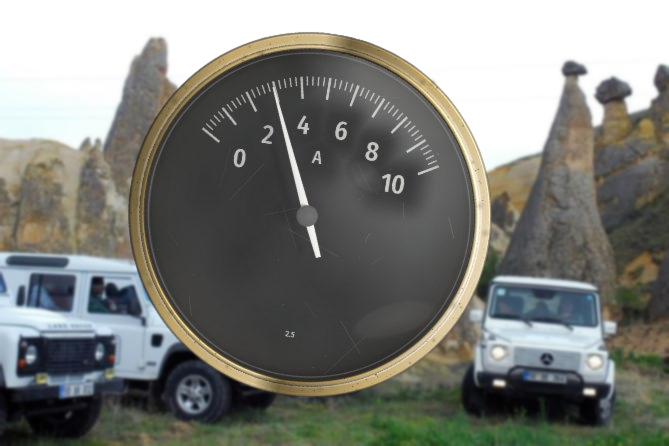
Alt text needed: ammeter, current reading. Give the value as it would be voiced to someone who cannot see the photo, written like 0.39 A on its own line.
3 A
